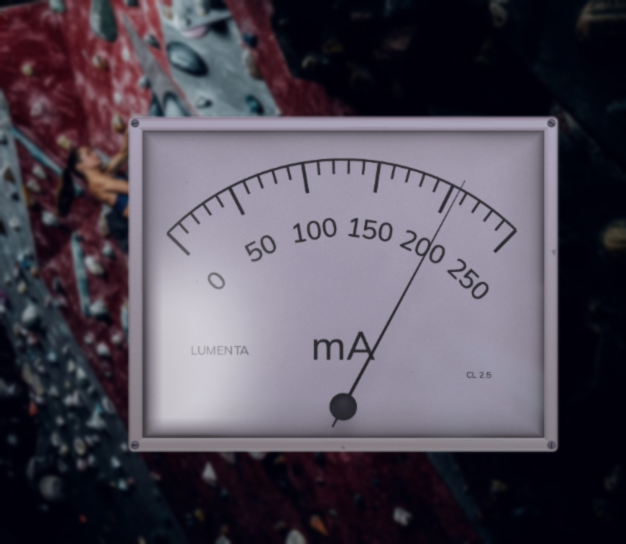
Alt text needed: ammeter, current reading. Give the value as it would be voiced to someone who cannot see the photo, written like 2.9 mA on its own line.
205 mA
